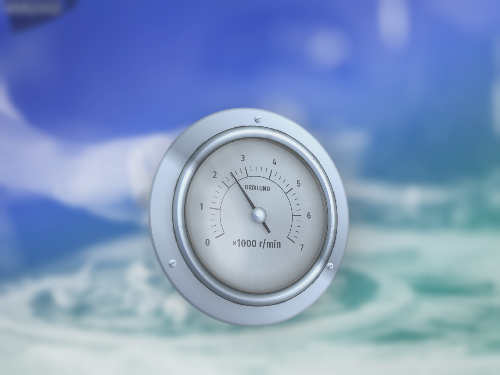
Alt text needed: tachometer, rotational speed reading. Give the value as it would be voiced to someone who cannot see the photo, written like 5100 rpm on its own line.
2400 rpm
